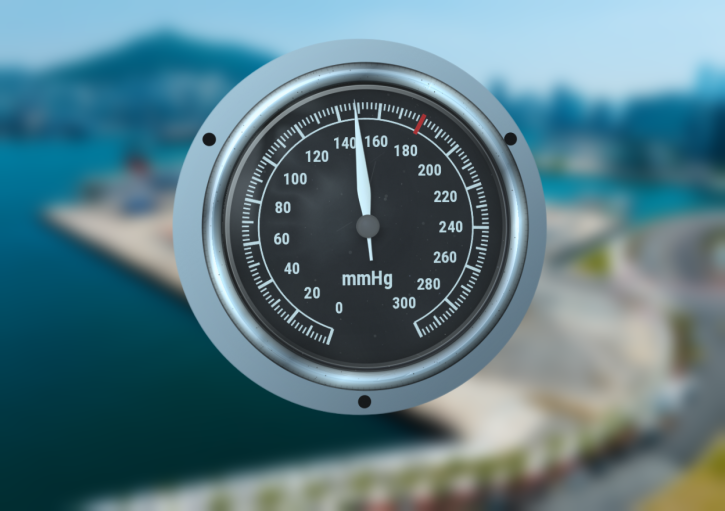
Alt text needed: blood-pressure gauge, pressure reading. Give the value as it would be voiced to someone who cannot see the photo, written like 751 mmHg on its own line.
148 mmHg
